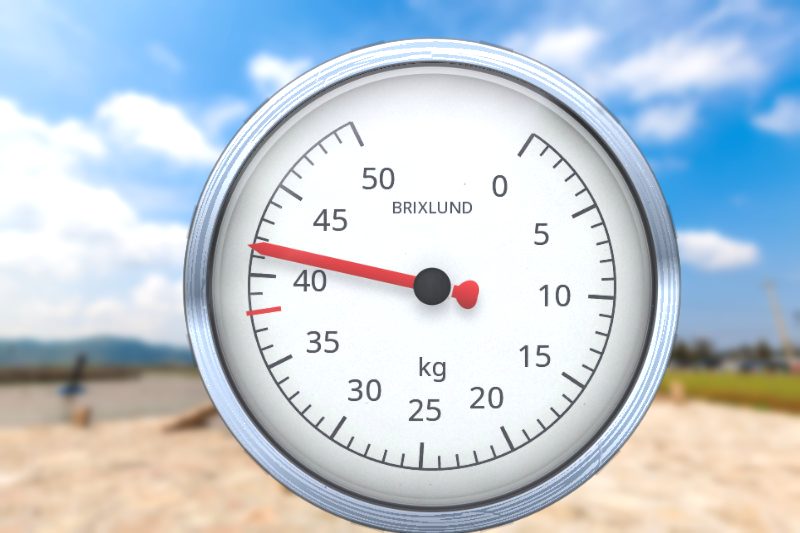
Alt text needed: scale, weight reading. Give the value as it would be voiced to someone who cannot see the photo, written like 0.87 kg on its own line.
41.5 kg
